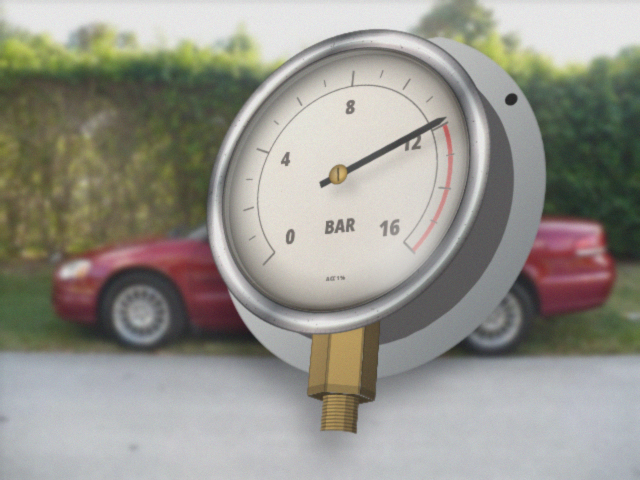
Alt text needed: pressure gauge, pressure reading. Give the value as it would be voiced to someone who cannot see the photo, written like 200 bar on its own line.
12 bar
